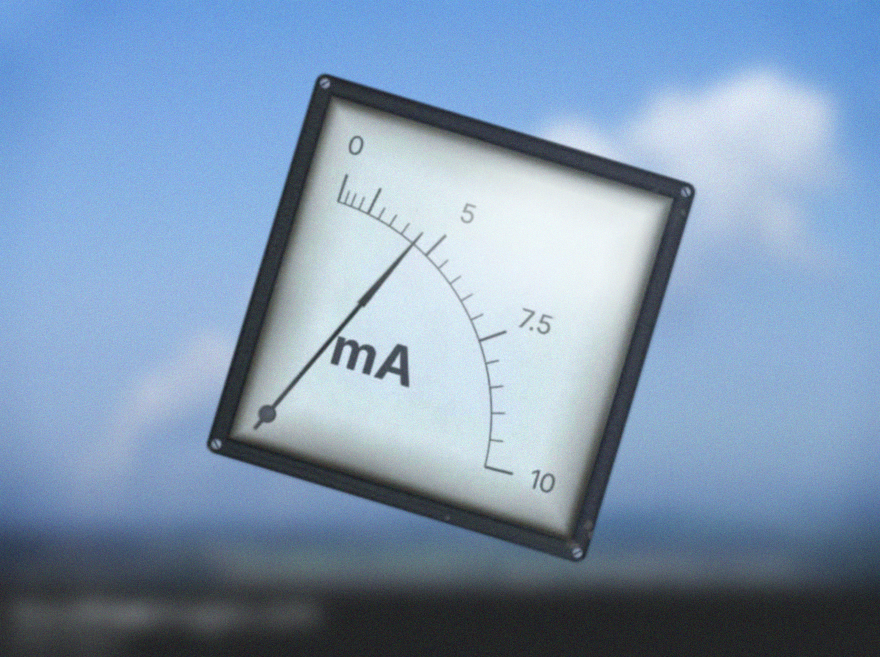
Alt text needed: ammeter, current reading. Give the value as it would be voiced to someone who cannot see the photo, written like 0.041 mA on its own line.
4.5 mA
